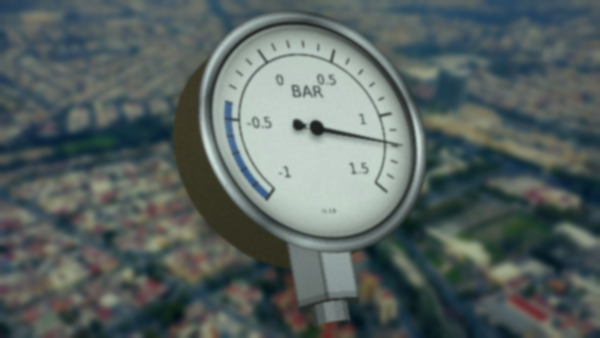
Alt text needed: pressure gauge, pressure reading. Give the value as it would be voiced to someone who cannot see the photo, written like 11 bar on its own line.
1.2 bar
